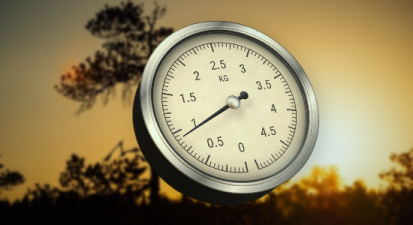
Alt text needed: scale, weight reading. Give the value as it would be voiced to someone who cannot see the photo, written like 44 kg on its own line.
0.9 kg
